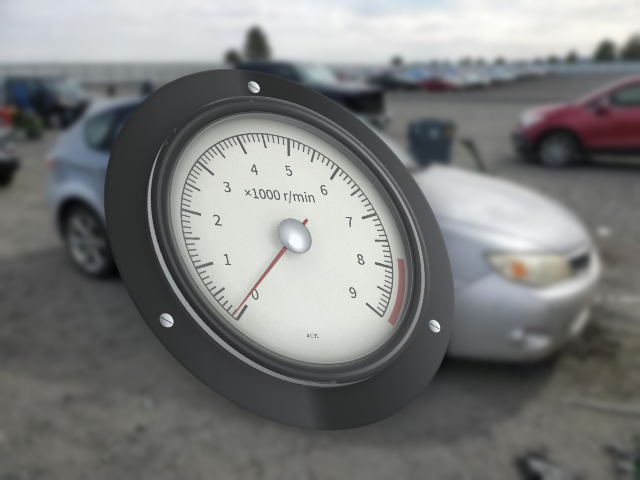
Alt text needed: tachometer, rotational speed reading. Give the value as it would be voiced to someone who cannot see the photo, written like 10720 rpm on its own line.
100 rpm
